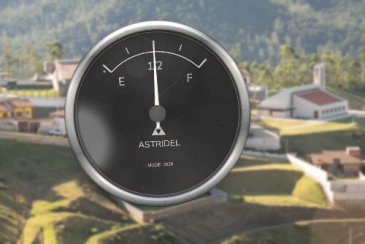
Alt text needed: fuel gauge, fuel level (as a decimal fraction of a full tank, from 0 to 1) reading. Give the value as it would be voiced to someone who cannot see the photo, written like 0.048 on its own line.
0.5
